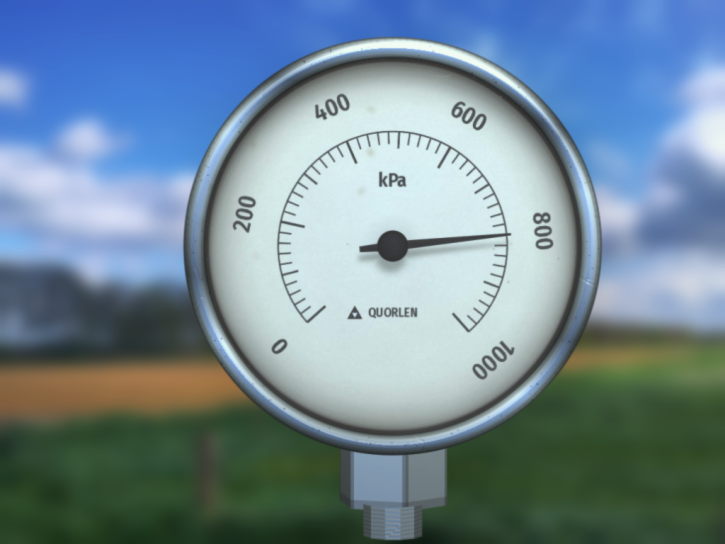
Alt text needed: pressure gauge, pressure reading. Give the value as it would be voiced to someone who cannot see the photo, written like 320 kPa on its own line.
800 kPa
